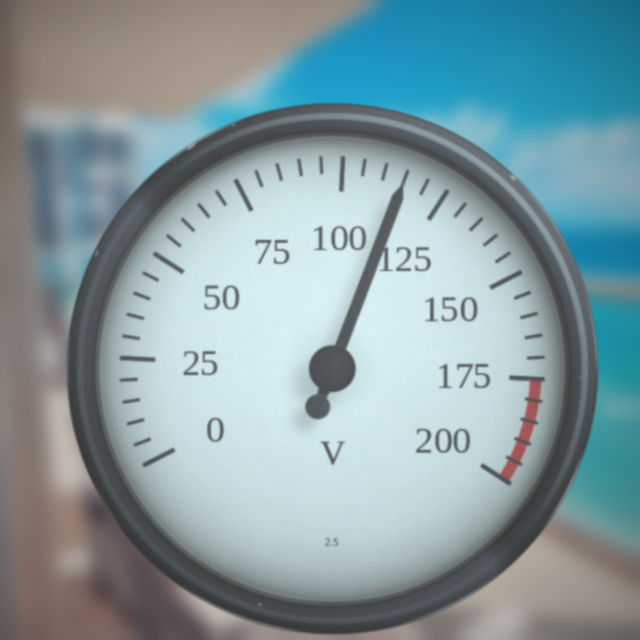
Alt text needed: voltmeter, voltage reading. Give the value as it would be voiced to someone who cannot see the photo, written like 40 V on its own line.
115 V
